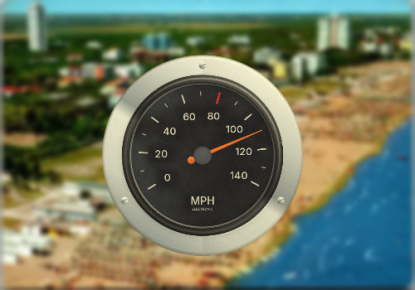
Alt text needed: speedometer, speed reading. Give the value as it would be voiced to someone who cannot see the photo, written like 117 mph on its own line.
110 mph
